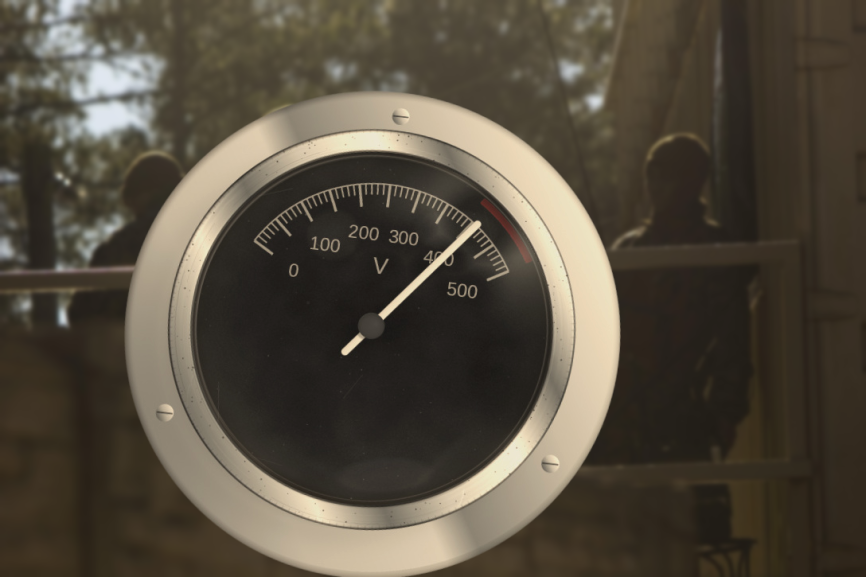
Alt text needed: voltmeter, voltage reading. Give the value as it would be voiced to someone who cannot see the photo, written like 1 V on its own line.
410 V
